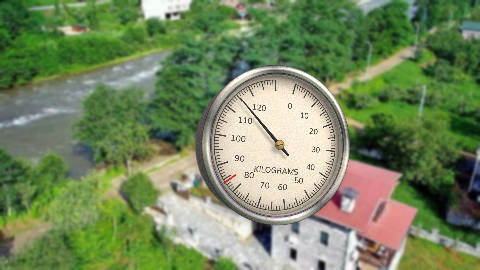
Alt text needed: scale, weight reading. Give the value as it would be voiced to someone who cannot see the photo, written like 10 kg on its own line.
115 kg
